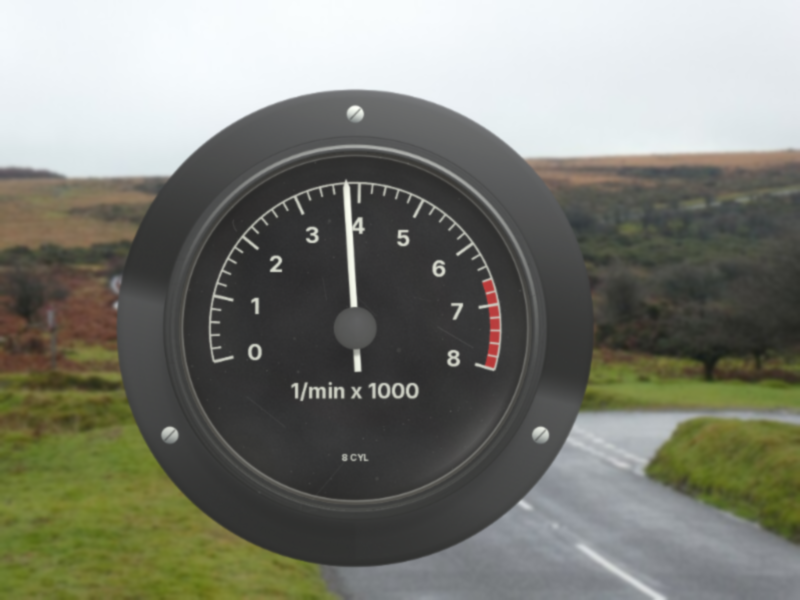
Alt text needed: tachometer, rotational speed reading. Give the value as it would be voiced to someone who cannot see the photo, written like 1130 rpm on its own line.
3800 rpm
